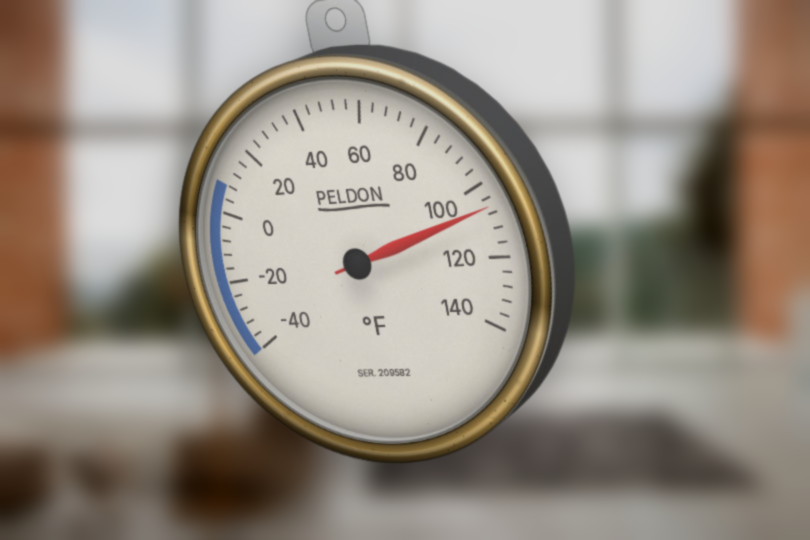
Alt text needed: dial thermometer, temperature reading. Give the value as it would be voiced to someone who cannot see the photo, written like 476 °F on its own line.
106 °F
